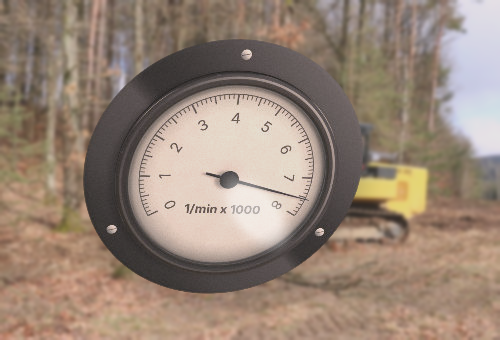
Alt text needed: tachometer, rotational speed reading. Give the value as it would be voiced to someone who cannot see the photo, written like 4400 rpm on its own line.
7500 rpm
